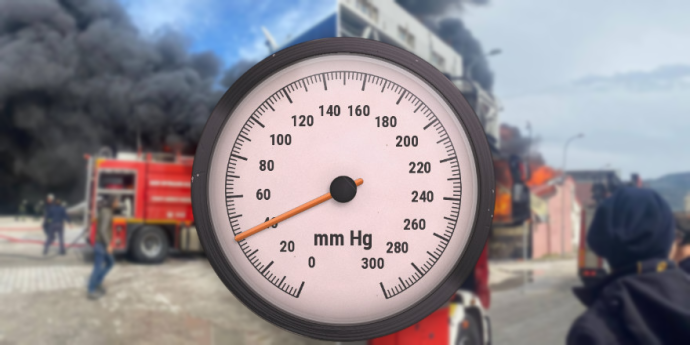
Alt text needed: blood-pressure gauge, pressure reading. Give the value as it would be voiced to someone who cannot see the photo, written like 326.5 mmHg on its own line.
40 mmHg
